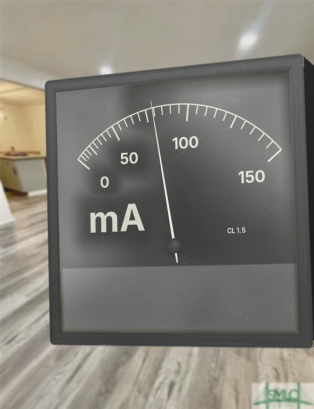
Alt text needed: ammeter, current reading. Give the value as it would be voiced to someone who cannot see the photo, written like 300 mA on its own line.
80 mA
